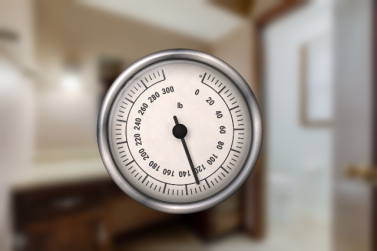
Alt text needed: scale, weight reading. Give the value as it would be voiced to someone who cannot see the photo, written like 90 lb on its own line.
128 lb
